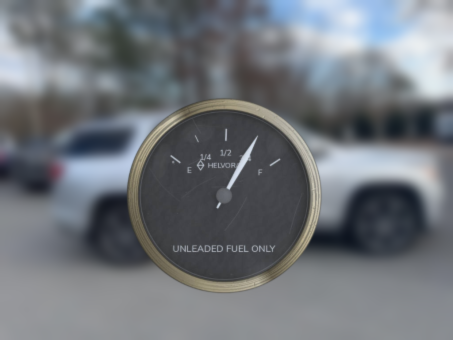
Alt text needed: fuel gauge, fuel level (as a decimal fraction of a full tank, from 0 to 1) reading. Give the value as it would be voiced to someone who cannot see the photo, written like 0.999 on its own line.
0.75
